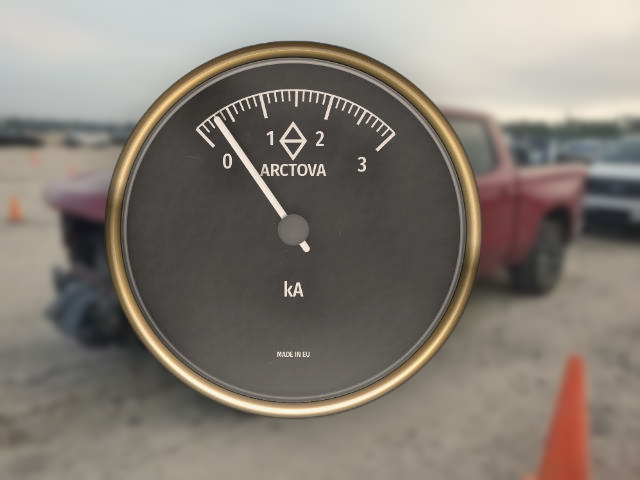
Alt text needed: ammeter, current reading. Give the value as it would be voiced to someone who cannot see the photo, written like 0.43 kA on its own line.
0.3 kA
